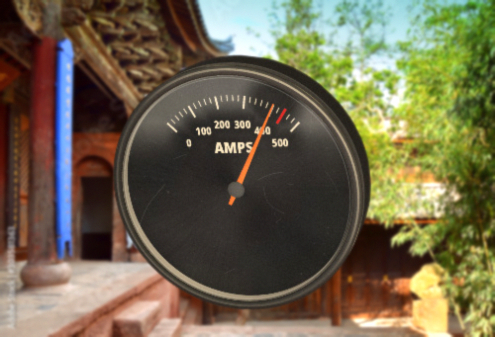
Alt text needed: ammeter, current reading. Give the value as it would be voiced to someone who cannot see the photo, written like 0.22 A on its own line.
400 A
